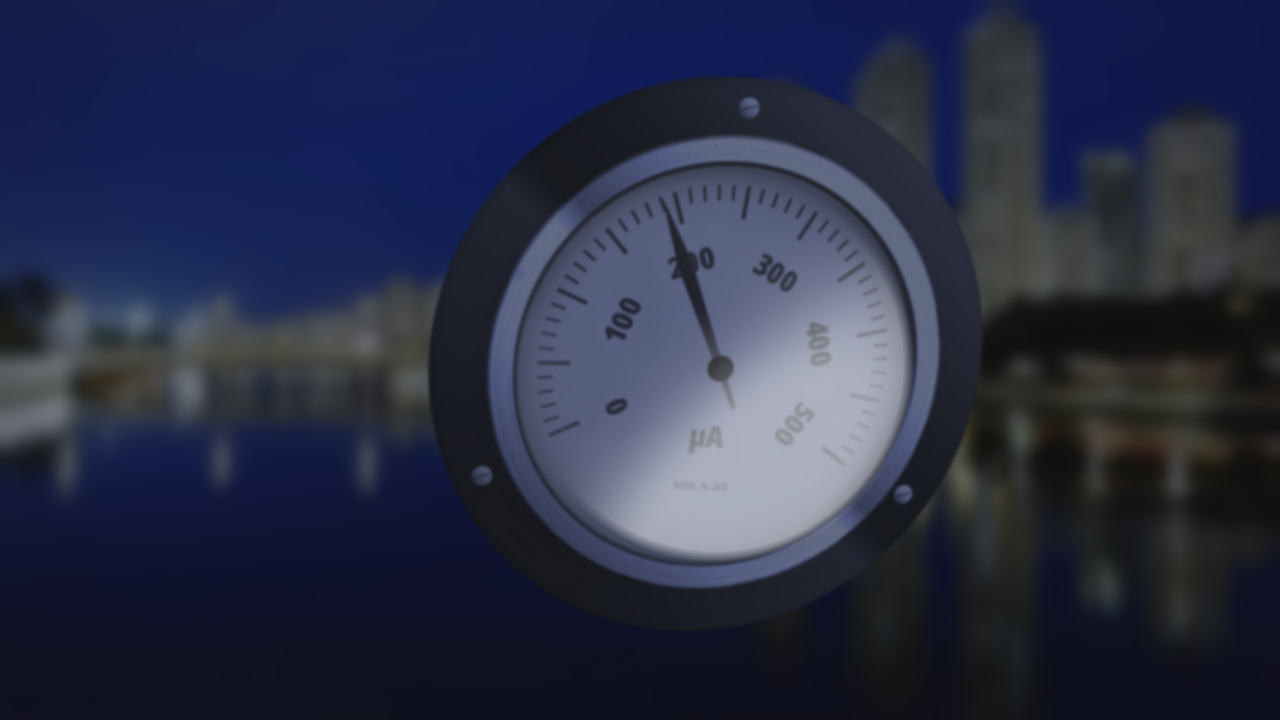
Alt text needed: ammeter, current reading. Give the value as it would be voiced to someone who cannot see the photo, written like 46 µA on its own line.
190 µA
